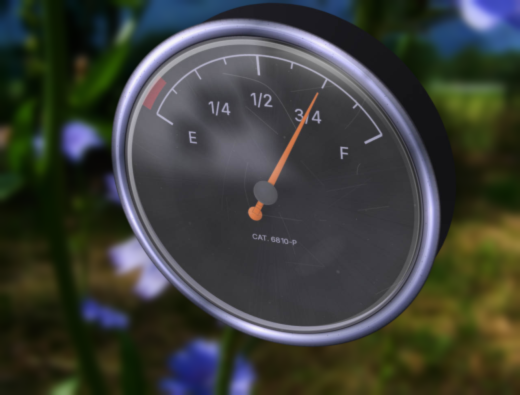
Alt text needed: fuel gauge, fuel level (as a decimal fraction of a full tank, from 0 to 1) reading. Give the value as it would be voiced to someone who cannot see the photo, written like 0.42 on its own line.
0.75
